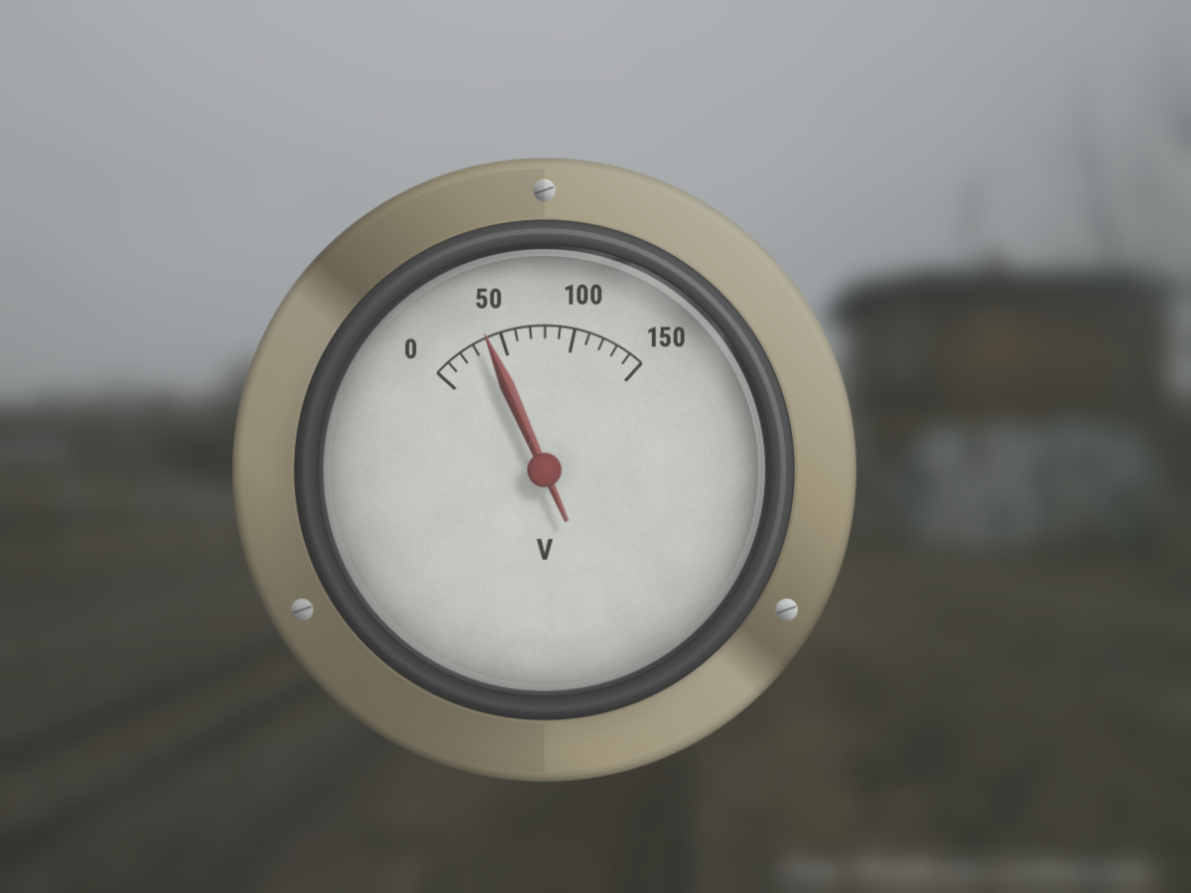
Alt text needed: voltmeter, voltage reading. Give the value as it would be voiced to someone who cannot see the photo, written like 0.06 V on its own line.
40 V
